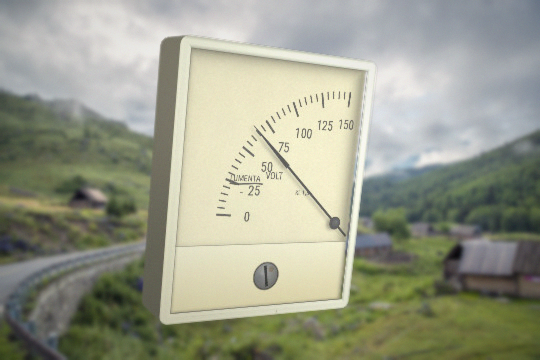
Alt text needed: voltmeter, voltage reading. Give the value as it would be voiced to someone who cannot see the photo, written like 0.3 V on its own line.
65 V
